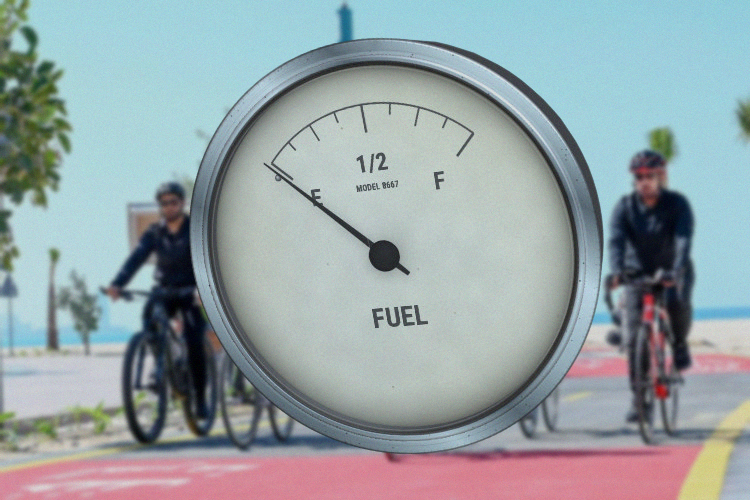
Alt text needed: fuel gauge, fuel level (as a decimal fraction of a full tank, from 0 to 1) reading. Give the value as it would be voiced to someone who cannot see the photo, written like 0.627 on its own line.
0
